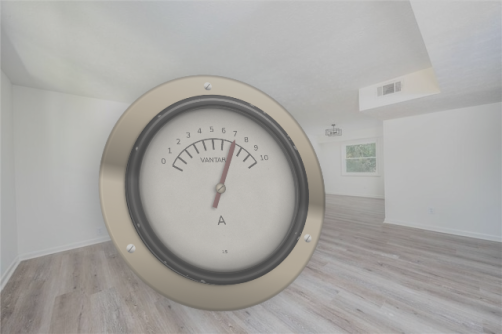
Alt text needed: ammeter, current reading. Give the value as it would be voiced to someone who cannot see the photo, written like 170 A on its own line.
7 A
